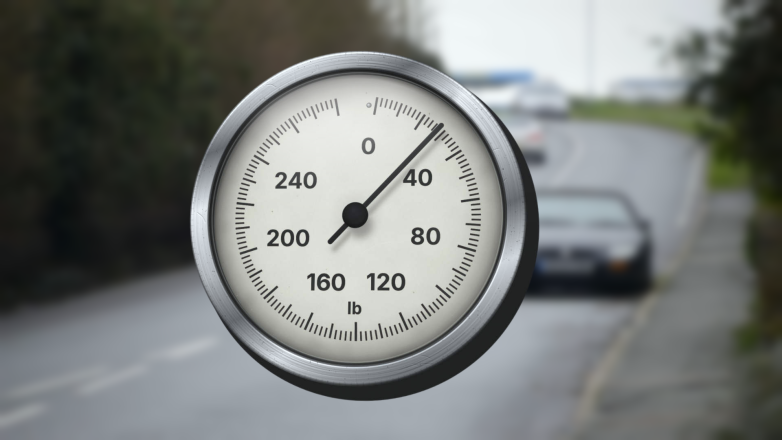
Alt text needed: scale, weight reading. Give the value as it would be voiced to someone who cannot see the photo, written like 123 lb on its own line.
28 lb
